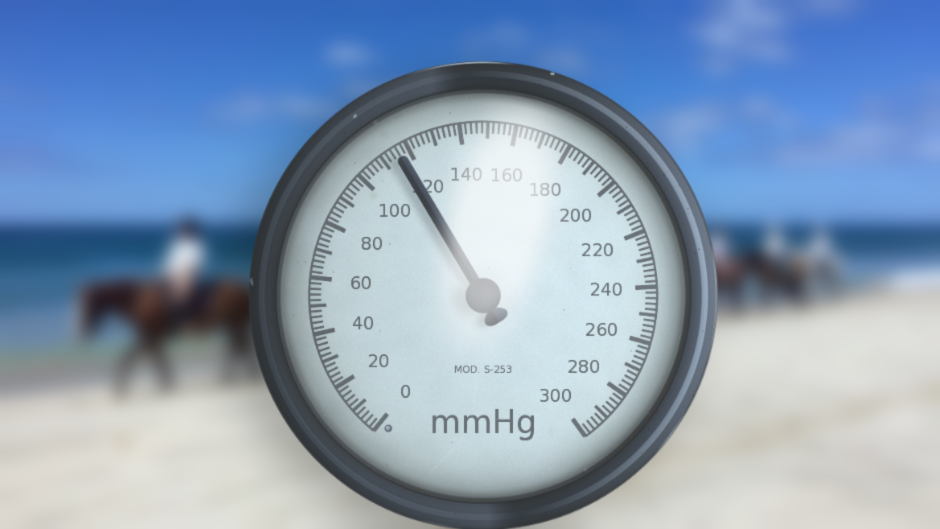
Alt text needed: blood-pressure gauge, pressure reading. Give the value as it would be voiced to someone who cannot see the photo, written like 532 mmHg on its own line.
116 mmHg
